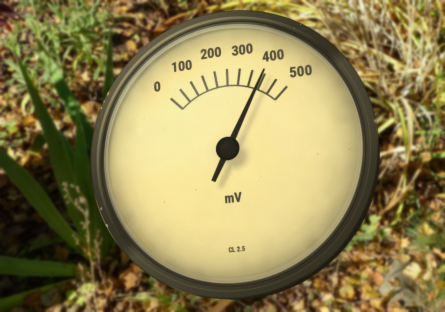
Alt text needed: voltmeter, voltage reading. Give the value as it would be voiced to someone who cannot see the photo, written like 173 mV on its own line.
400 mV
